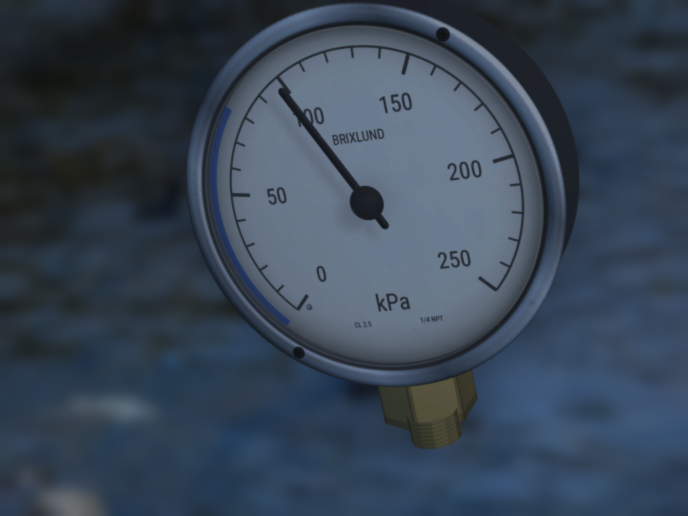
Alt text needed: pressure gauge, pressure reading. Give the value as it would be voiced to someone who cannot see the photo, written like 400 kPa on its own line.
100 kPa
